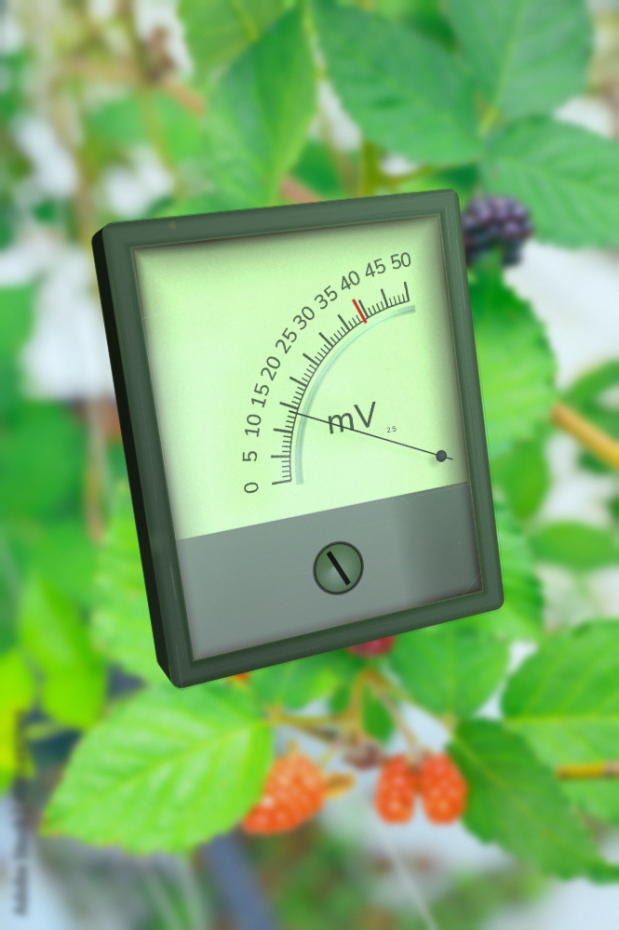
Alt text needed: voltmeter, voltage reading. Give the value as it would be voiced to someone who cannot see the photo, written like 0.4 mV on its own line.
14 mV
